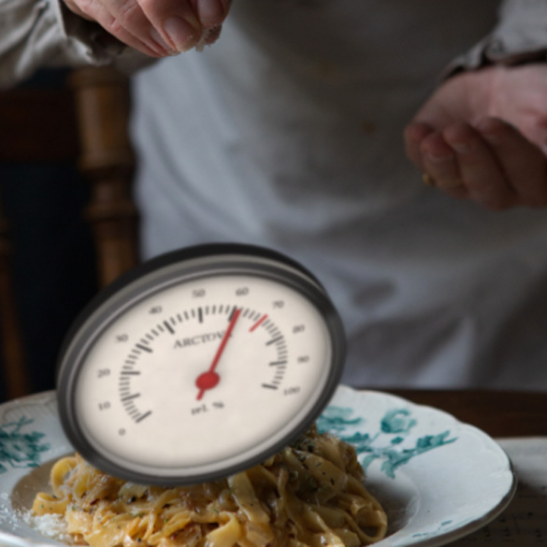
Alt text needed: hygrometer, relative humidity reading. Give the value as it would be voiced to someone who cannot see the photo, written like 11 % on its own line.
60 %
